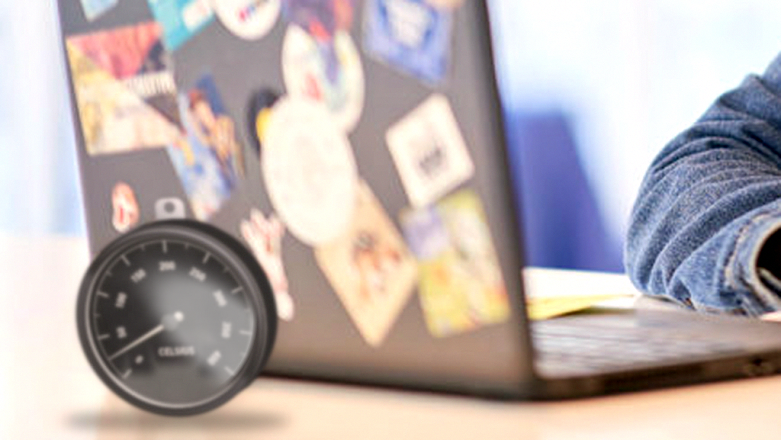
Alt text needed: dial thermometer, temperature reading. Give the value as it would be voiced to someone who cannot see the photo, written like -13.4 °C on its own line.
25 °C
